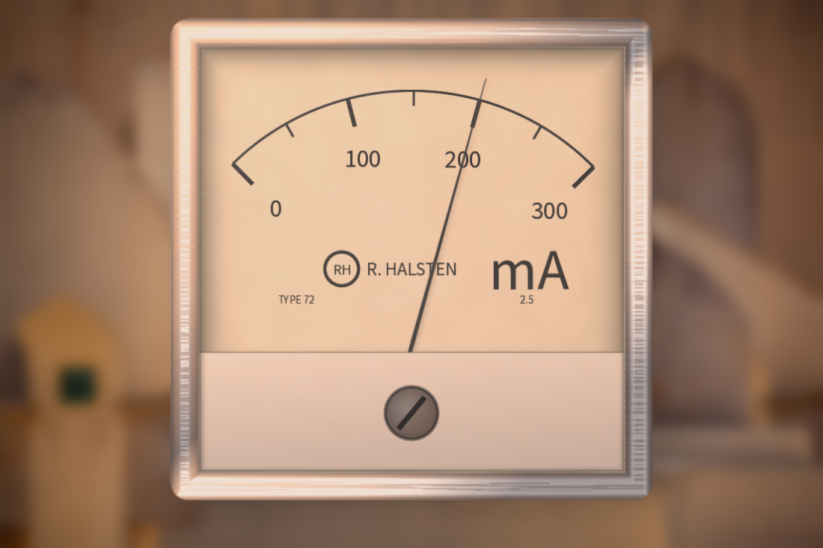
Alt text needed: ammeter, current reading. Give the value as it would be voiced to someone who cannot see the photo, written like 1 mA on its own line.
200 mA
